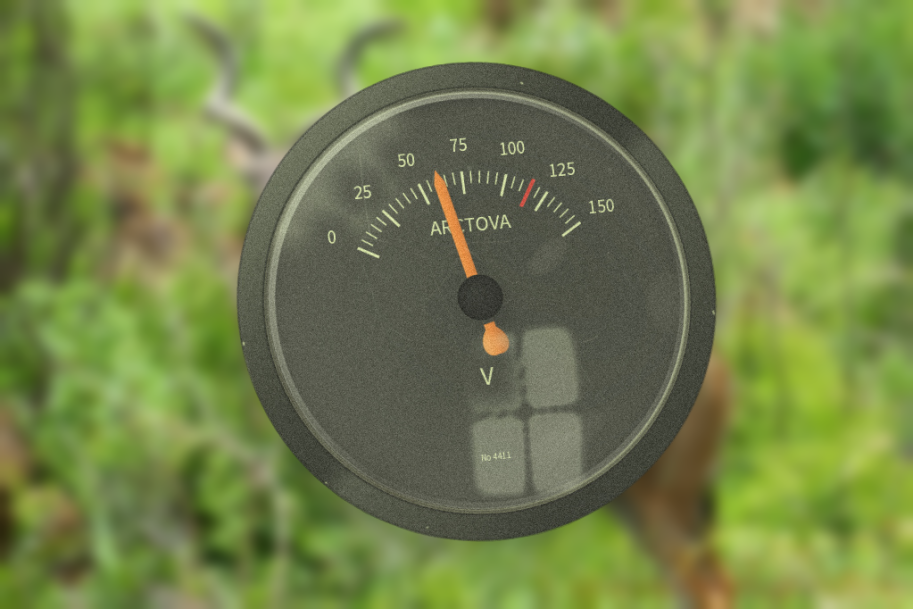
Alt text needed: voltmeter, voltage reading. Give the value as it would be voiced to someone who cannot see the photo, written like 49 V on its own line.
60 V
